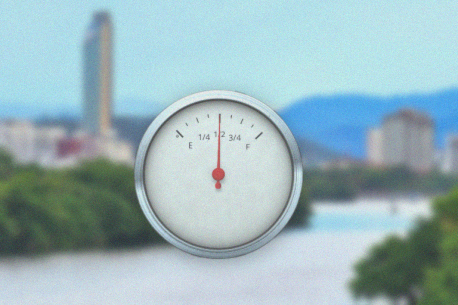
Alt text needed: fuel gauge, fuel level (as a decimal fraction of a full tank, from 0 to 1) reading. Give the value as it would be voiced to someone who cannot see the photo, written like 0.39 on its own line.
0.5
